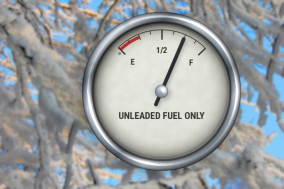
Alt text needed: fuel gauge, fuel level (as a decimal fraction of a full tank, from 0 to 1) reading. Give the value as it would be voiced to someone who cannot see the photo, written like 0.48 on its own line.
0.75
